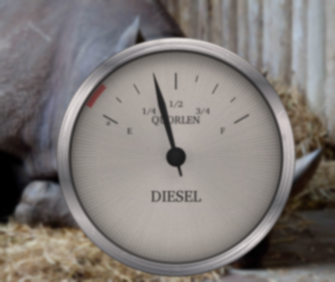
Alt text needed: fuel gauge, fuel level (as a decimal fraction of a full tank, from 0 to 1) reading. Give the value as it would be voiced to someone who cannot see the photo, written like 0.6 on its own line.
0.375
